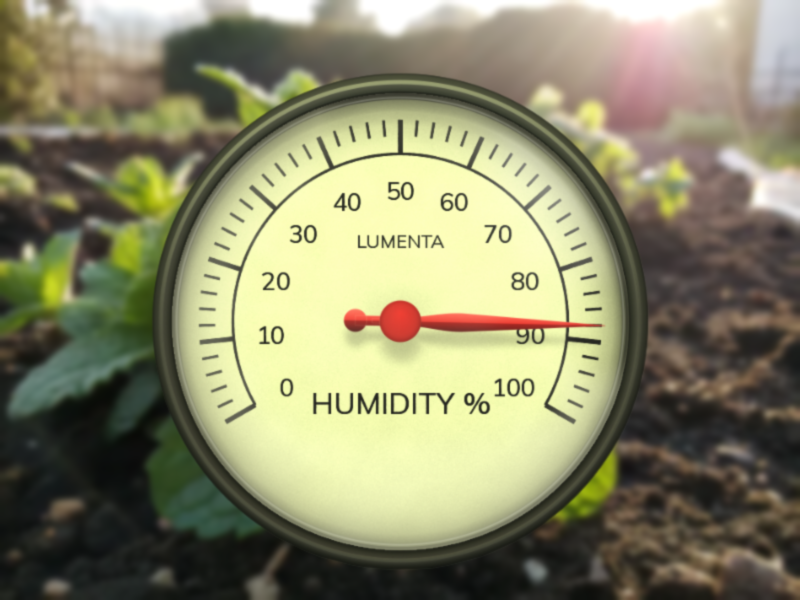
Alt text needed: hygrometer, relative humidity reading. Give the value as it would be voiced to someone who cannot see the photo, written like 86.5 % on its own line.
88 %
